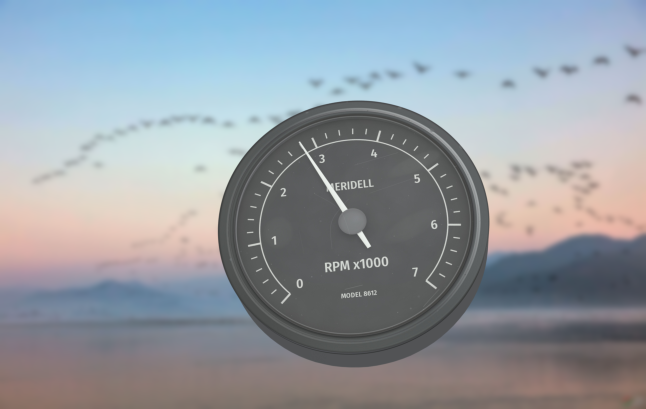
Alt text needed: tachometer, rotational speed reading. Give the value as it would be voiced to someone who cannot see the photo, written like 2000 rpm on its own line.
2800 rpm
